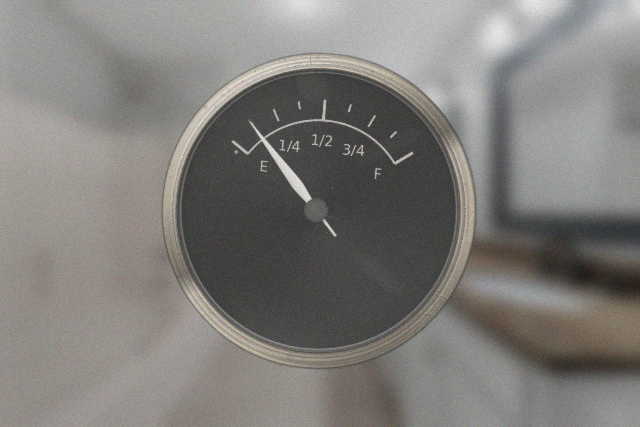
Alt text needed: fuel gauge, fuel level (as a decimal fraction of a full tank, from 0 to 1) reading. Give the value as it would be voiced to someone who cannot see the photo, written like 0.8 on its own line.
0.125
